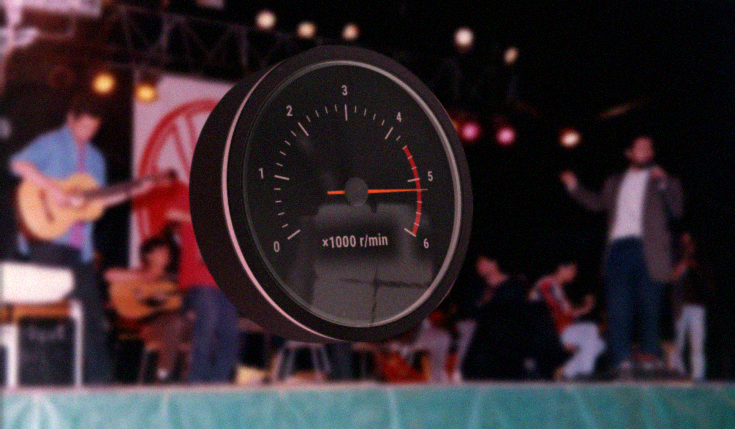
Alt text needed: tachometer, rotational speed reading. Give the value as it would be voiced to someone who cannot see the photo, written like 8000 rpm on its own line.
5200 rpm
